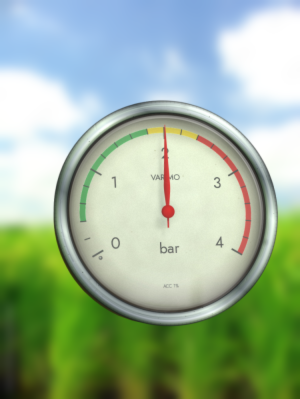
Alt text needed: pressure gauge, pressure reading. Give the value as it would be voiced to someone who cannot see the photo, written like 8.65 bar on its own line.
2 bar
